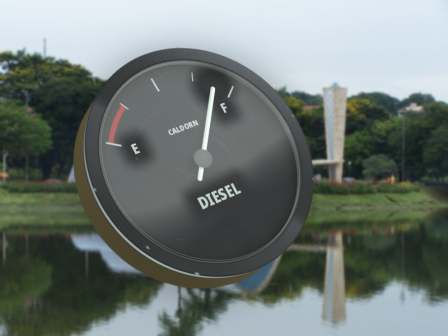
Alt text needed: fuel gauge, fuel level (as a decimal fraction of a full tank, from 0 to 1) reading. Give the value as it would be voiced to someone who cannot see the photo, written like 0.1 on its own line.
0.875
